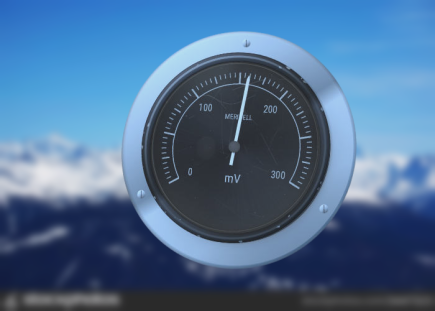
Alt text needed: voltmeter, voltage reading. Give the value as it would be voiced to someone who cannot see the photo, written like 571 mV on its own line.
160 mV
